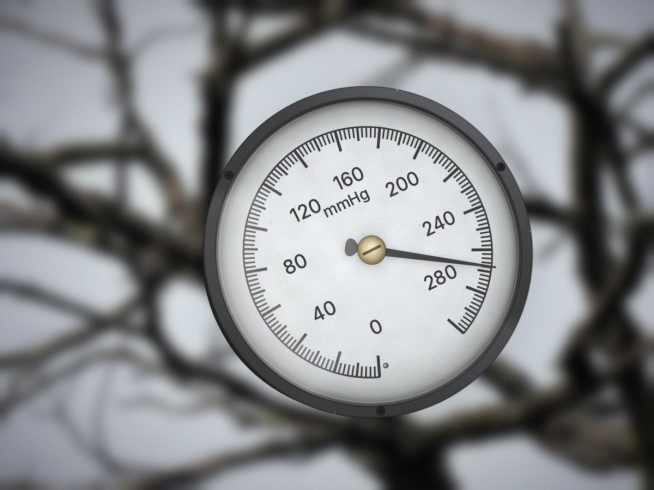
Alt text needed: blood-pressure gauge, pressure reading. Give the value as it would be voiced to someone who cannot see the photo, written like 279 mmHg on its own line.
268 mmHg
